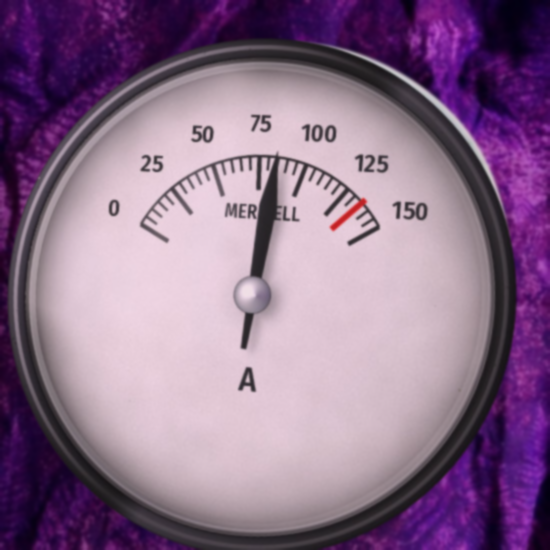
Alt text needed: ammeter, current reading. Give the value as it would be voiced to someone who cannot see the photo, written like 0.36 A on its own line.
85 A
